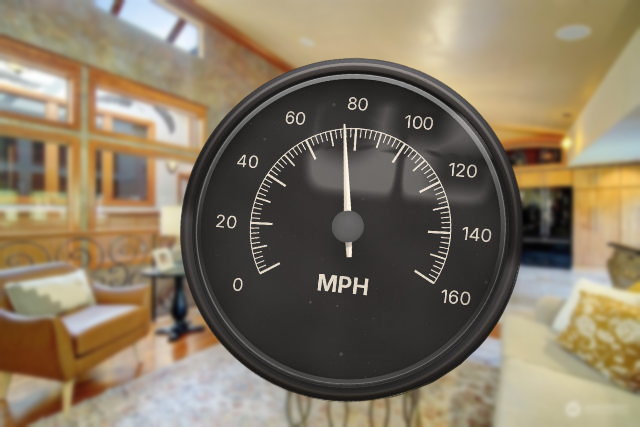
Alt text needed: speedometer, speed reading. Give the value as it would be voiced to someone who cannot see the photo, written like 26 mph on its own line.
76 mph
